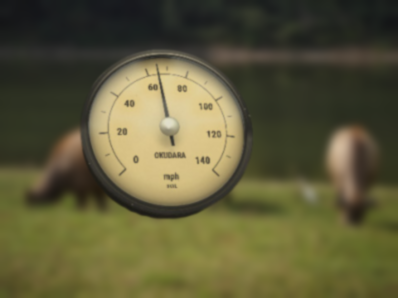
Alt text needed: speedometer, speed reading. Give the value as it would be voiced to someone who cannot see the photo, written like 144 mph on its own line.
65 mph
